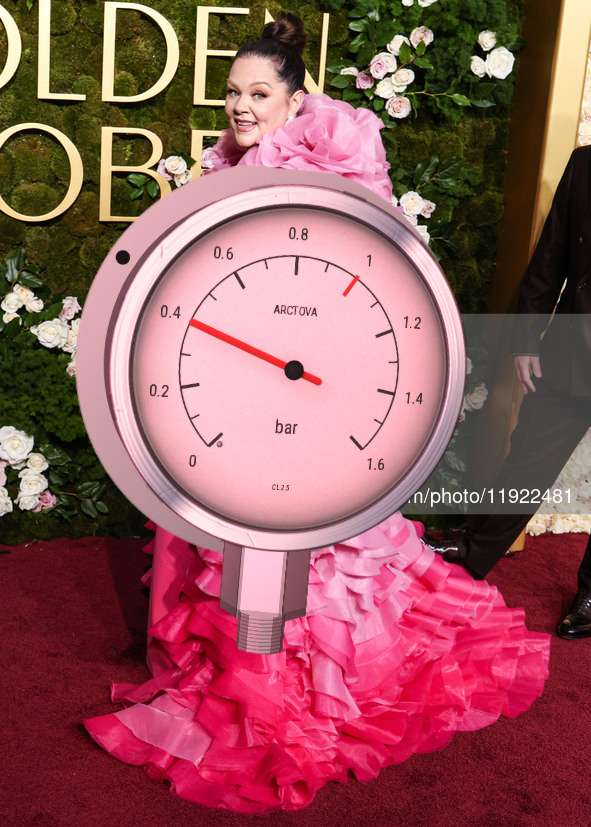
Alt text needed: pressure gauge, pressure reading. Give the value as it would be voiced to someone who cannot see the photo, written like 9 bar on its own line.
0.4 bar
